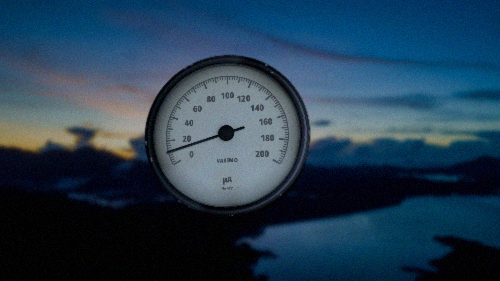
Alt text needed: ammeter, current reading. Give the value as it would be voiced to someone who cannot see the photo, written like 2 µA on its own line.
10 µA
